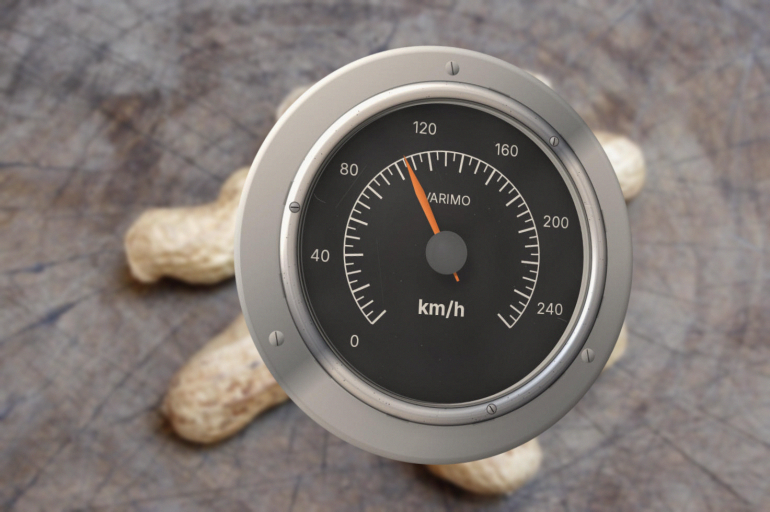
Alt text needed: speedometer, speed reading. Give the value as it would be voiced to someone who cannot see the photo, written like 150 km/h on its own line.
105 km/h
